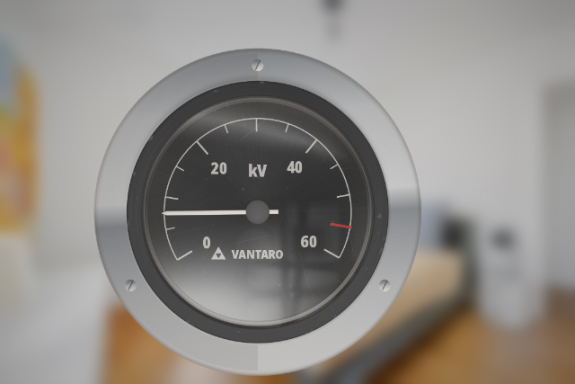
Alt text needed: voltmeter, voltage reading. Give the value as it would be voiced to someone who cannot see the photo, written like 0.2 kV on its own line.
7.5 kV
